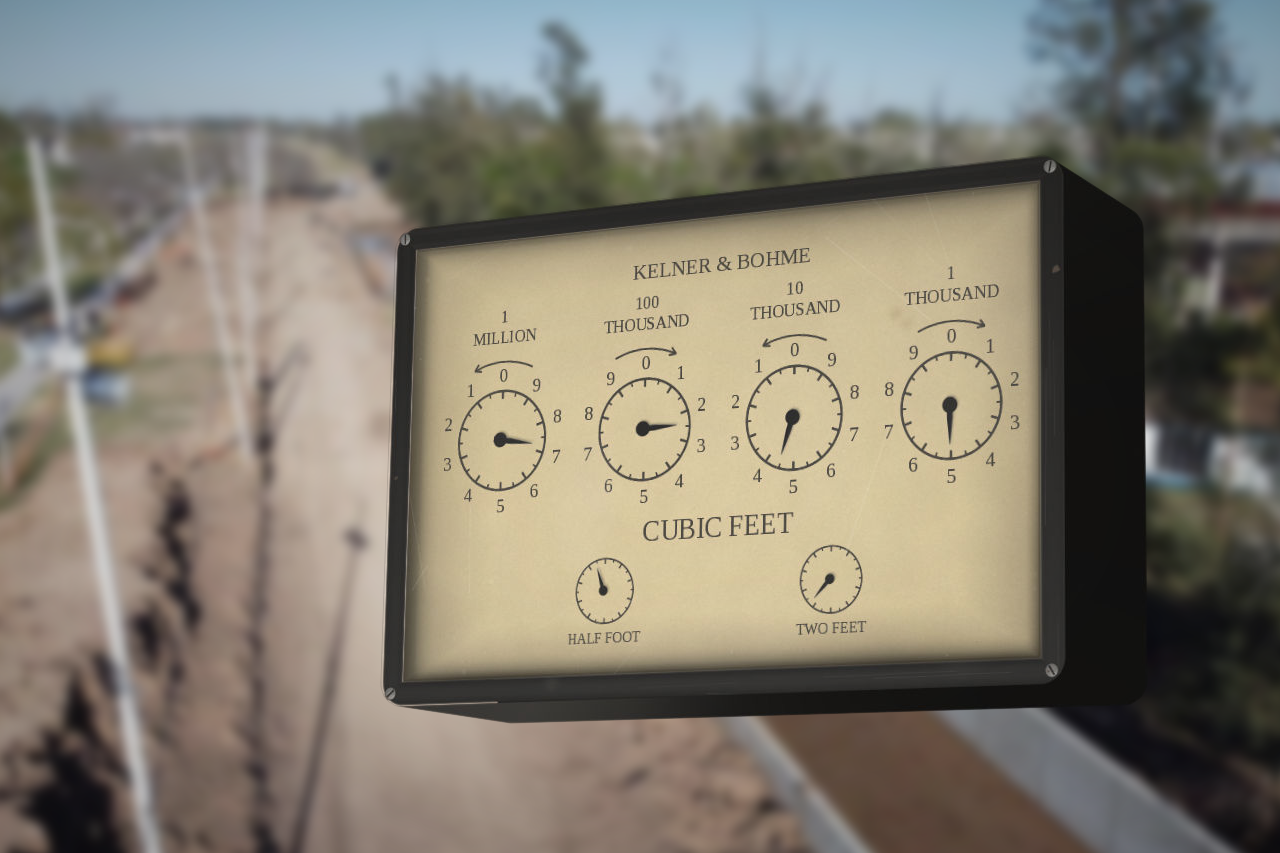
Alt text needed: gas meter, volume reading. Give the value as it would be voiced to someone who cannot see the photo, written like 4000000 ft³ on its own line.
724500 ft³
